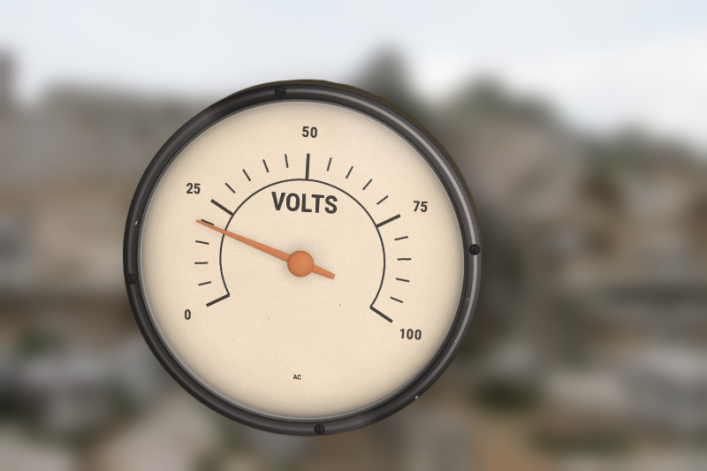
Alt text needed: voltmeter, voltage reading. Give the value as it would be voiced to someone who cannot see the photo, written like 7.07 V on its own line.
20 V
